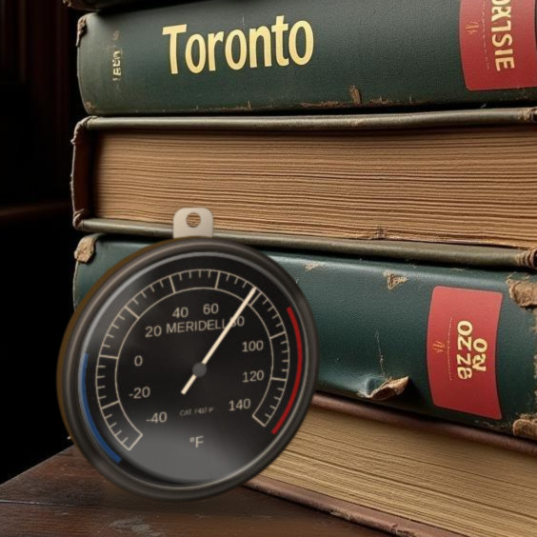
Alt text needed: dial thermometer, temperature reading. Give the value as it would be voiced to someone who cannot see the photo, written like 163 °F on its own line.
76 °F
